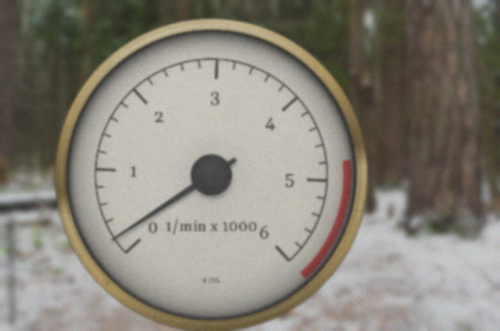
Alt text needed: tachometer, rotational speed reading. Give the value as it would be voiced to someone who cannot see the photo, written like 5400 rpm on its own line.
200 rpm
